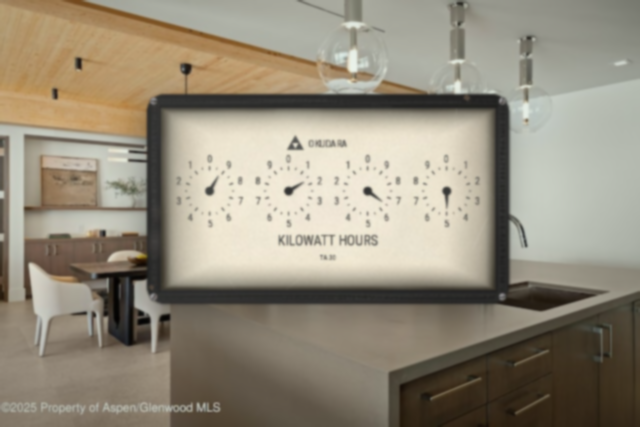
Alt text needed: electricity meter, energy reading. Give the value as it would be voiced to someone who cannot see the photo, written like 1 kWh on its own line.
9165 kWh
